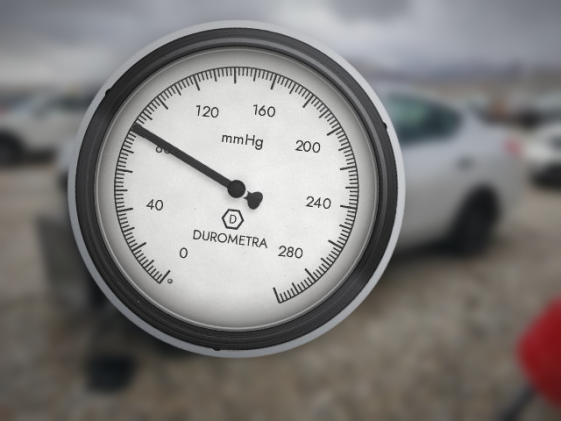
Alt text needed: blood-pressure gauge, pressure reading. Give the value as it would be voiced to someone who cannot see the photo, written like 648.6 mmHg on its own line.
82 mmHg
